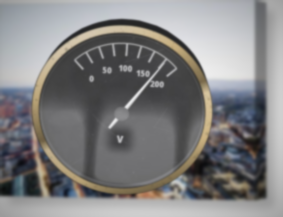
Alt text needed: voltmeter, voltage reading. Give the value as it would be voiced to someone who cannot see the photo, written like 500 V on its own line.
175 V
